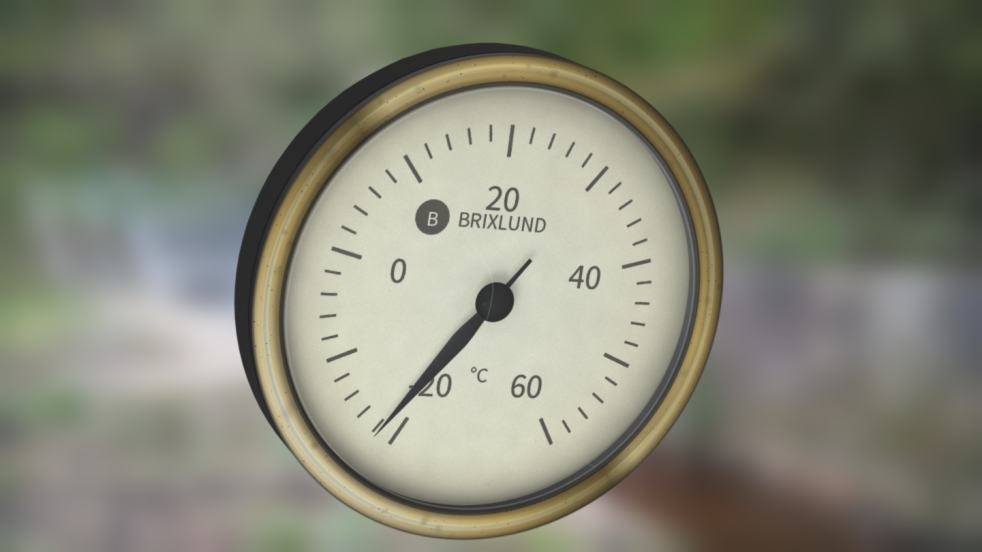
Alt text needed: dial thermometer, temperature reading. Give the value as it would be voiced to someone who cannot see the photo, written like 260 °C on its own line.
-18 °C
